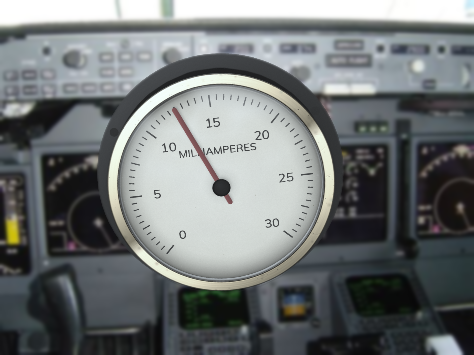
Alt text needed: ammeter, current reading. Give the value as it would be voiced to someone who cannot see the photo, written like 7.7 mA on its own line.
12.5 mA
